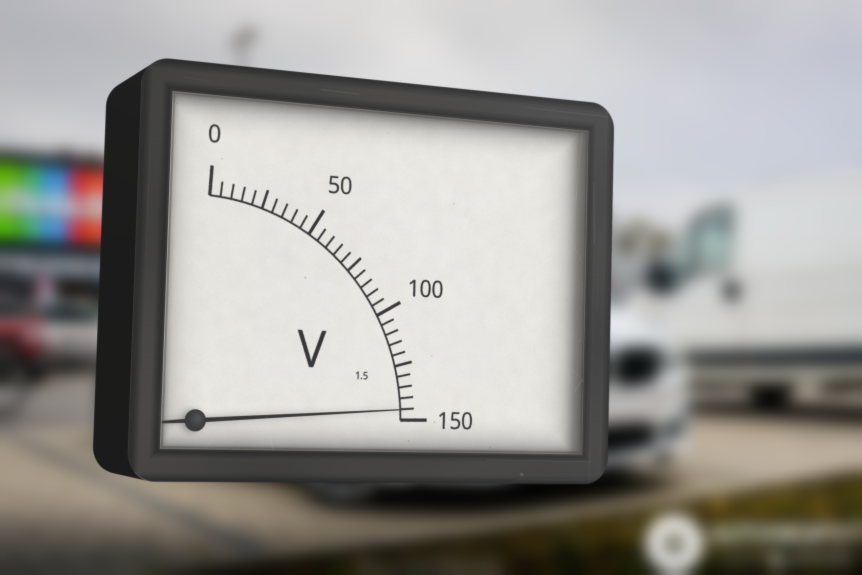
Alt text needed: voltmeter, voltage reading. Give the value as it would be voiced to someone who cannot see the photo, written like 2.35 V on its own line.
145 V
